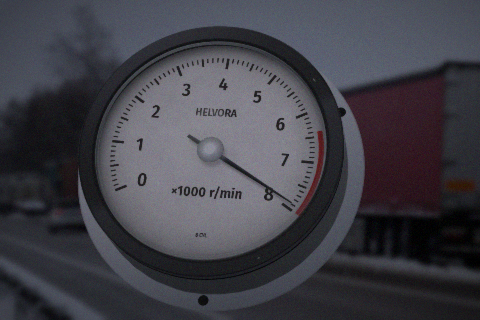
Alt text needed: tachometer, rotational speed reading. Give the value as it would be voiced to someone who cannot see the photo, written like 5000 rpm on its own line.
7900 rpm
